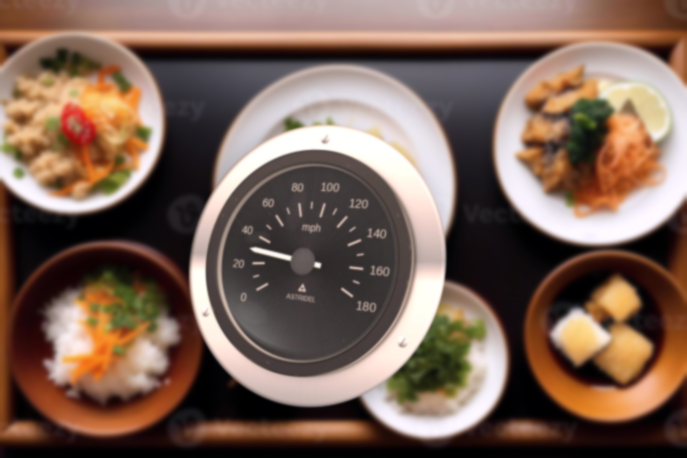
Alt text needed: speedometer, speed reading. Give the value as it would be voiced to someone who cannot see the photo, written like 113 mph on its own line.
30 mph
